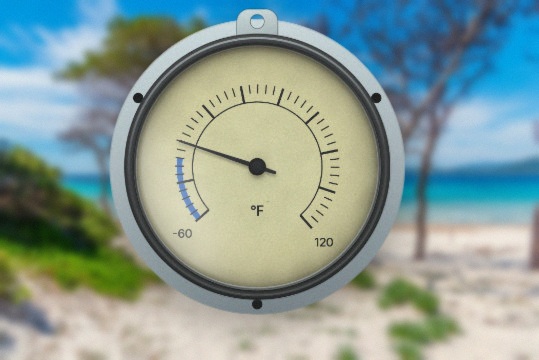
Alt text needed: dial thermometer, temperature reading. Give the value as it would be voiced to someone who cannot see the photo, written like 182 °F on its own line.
-20 °F
